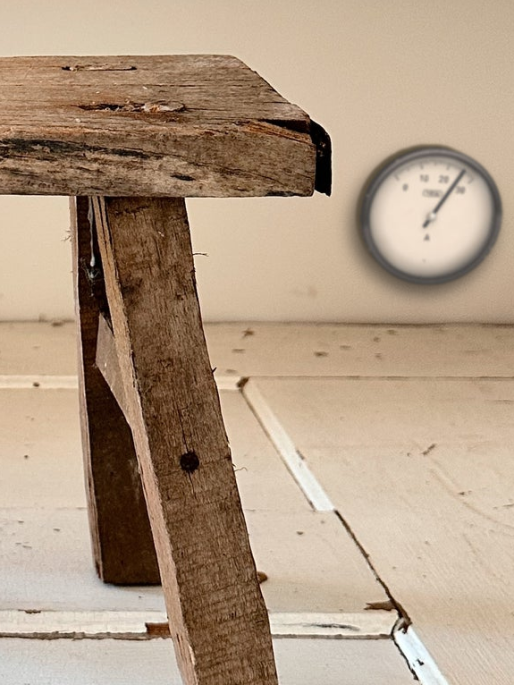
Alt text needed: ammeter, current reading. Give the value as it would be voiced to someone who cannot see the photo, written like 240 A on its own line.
25 A
